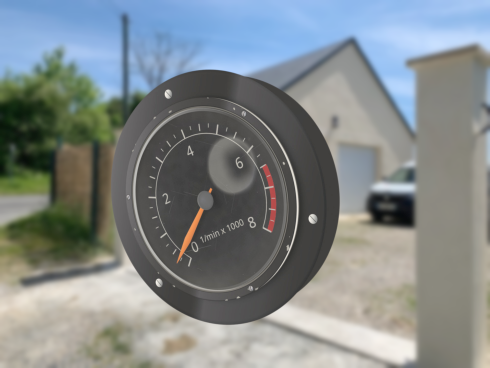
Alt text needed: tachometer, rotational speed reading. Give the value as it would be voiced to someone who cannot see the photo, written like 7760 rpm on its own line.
250 rpm
